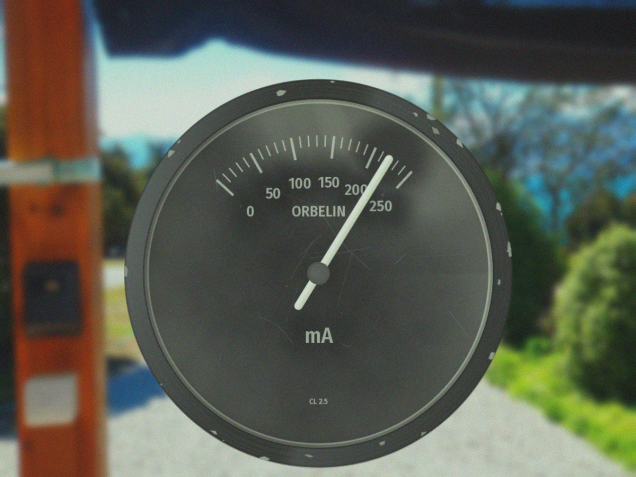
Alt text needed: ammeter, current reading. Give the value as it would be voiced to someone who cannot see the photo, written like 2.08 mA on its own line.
220 mA
